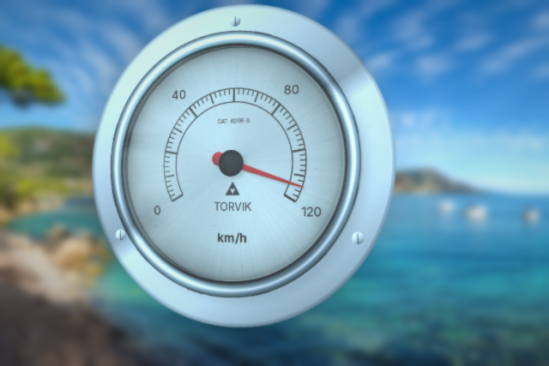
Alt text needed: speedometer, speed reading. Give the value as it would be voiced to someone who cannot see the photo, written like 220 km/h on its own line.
114 km/h
